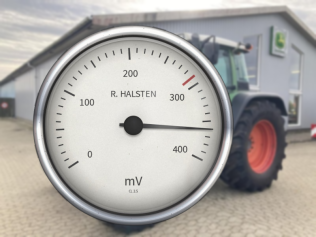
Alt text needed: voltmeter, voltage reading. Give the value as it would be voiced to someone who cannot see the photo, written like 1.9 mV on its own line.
360 mV
